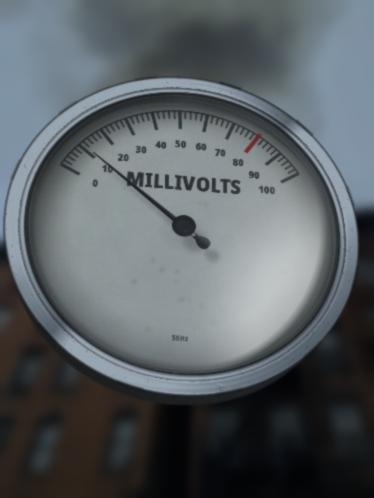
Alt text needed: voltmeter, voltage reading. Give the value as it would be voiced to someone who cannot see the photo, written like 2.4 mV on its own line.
10 mV
